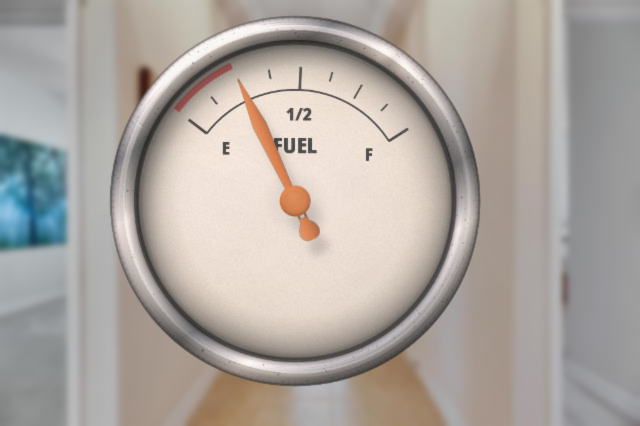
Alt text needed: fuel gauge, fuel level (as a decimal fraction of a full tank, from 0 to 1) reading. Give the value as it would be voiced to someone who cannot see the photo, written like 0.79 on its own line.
0.25
